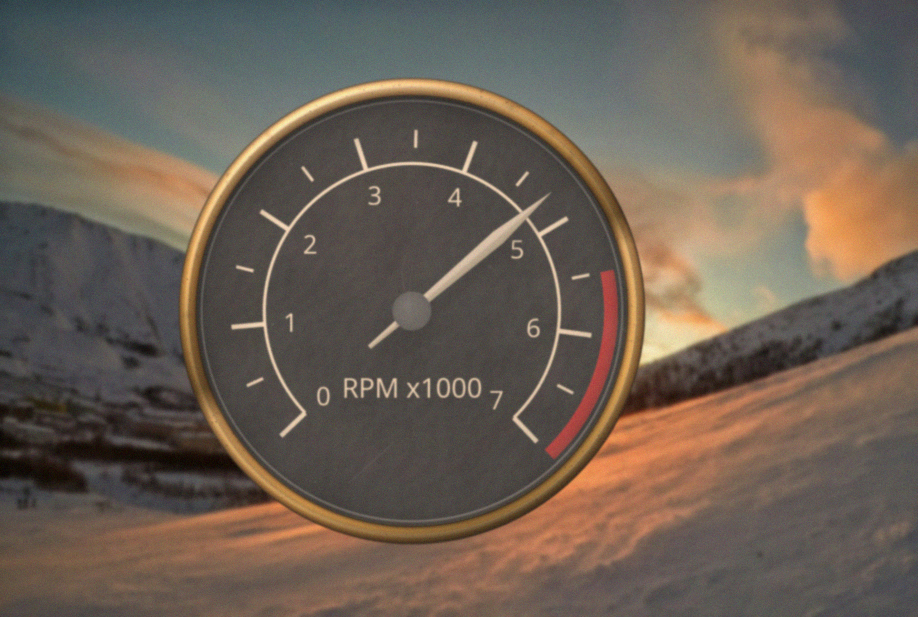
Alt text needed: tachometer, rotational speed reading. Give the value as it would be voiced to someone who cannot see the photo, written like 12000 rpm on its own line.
4750 rpm
